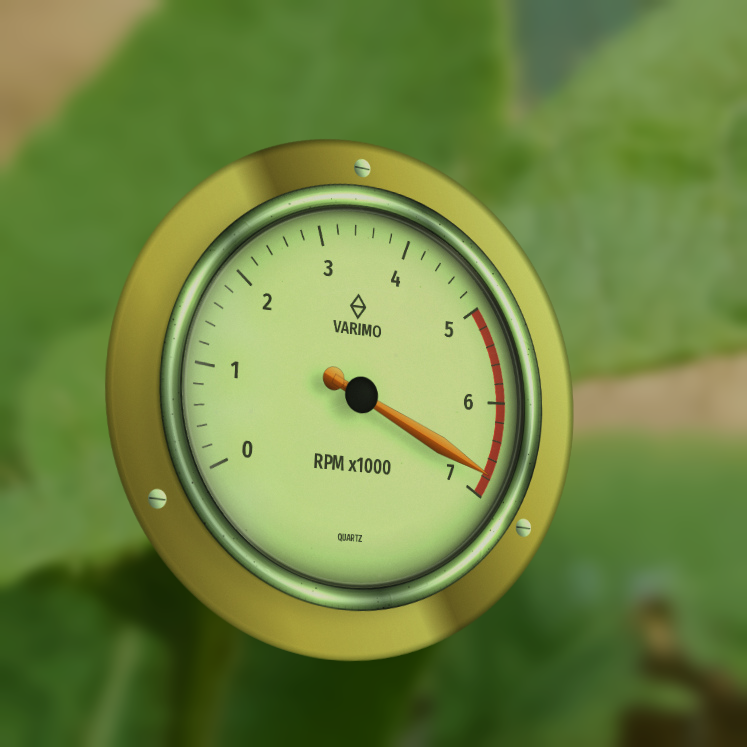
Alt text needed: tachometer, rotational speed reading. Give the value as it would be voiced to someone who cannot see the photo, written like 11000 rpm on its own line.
6800 rpm
